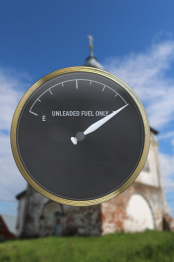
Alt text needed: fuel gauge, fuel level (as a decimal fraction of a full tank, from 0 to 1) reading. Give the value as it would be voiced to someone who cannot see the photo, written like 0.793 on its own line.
1
